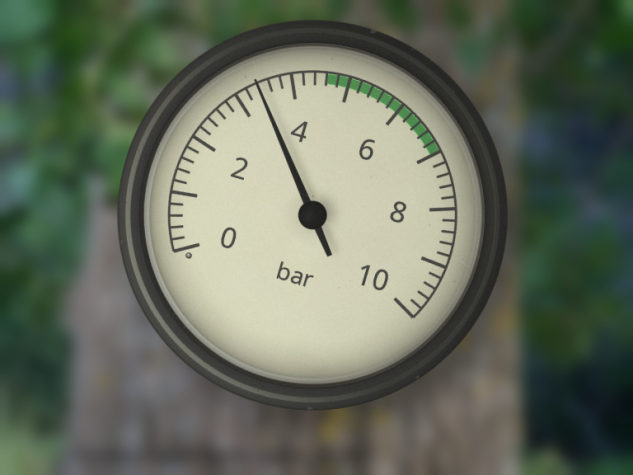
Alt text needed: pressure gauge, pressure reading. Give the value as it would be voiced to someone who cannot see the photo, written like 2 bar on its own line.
3.4 bar
